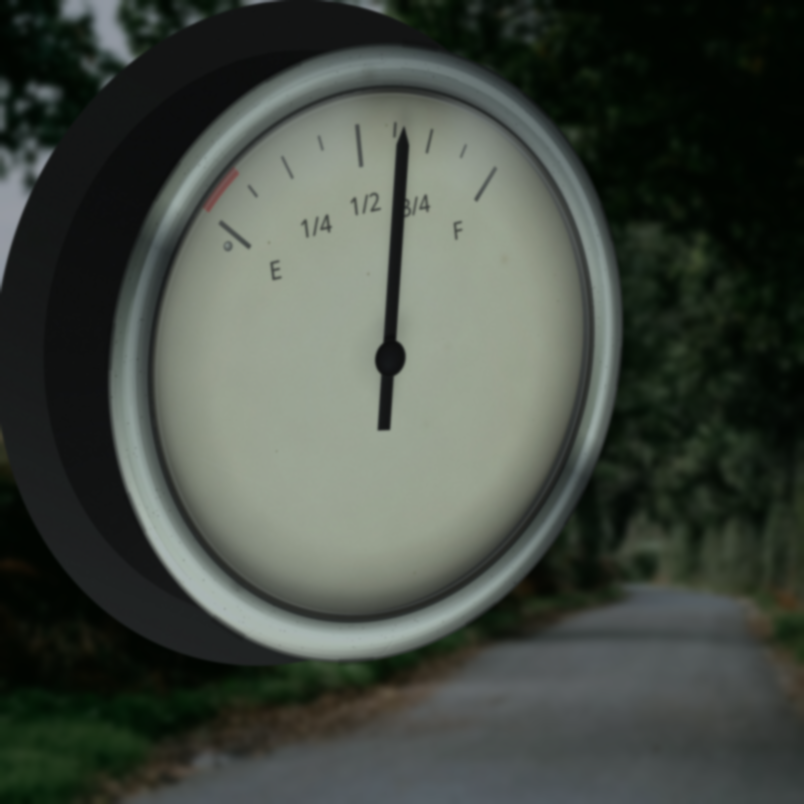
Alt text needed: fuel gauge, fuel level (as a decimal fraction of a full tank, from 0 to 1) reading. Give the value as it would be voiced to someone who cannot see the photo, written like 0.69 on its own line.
0.625
